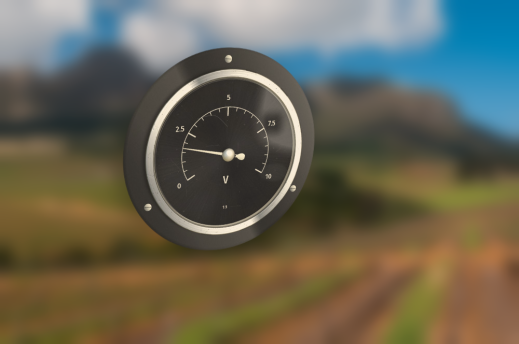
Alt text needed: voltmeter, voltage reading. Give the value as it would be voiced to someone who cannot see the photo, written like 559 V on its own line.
1.75 V
